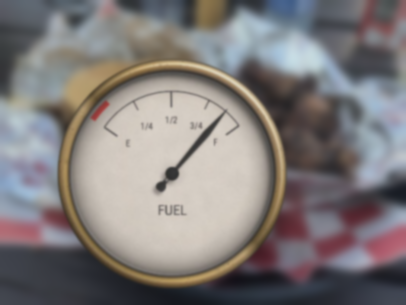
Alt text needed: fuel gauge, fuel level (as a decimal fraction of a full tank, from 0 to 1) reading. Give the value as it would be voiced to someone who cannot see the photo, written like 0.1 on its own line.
0.875
